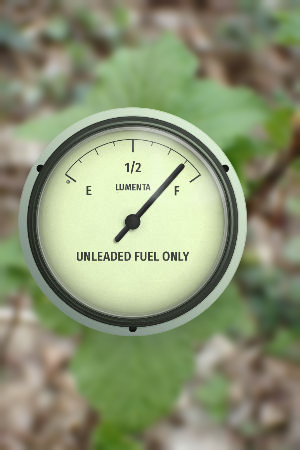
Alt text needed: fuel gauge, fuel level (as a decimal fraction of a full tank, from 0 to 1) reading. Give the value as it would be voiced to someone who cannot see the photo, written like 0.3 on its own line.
0.875
